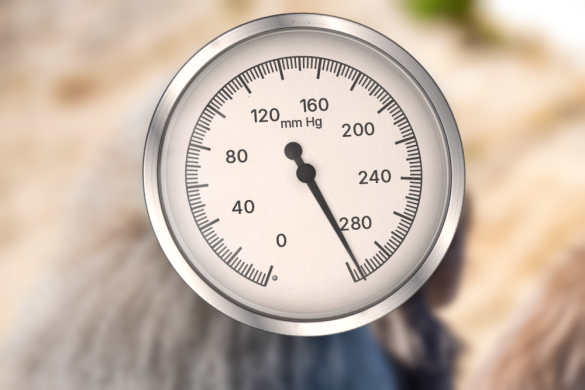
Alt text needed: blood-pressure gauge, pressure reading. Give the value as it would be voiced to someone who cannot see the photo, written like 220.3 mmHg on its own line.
296 mmHg
